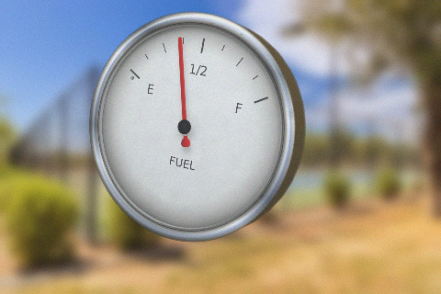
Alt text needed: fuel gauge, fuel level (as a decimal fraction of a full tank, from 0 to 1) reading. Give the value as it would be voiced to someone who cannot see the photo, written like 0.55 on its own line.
0.375
